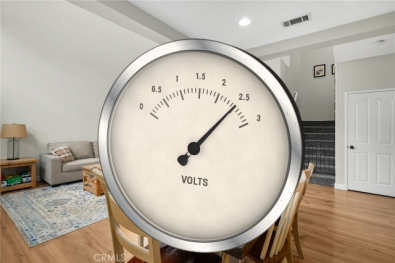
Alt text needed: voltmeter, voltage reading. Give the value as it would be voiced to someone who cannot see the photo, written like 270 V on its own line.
2.5 V
